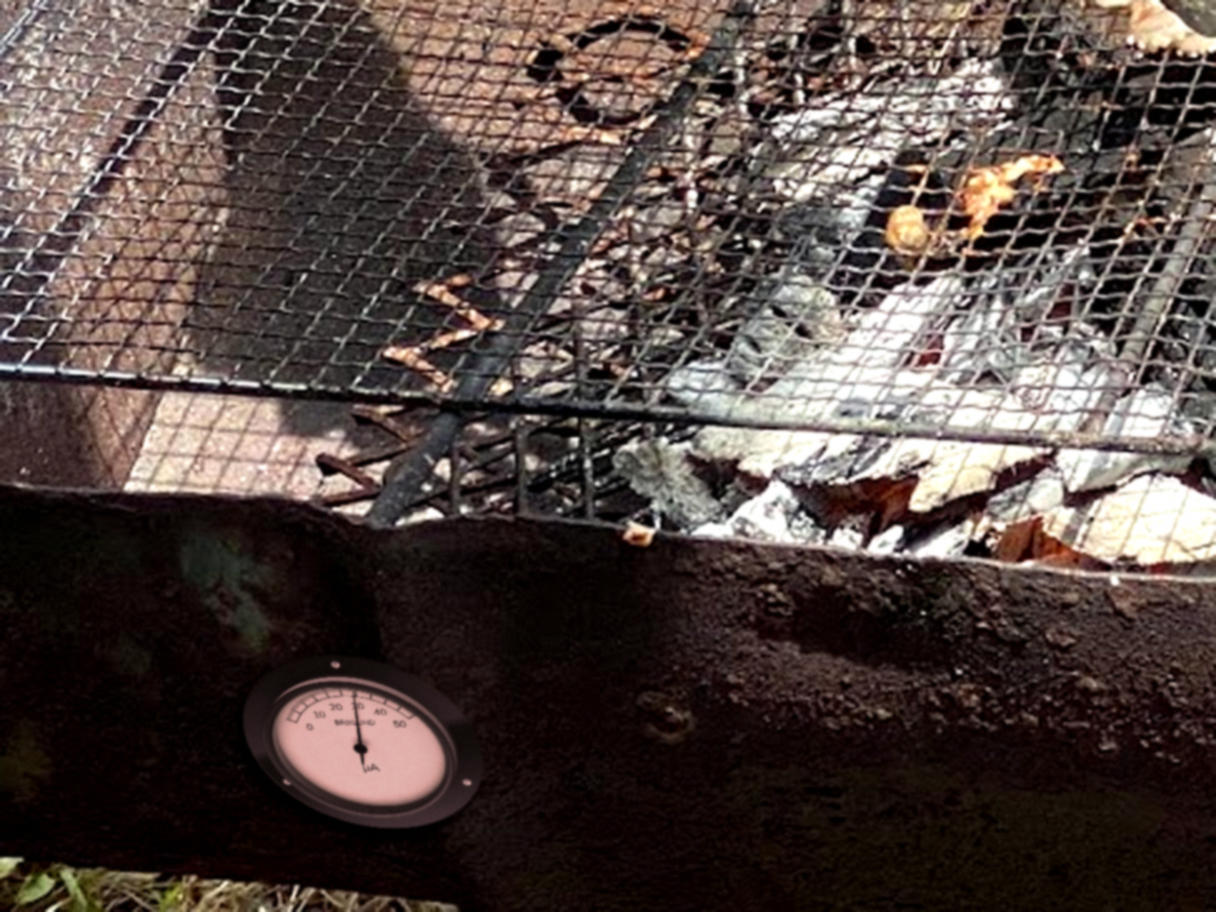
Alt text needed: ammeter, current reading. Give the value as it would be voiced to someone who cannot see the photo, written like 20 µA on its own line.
30 µA
